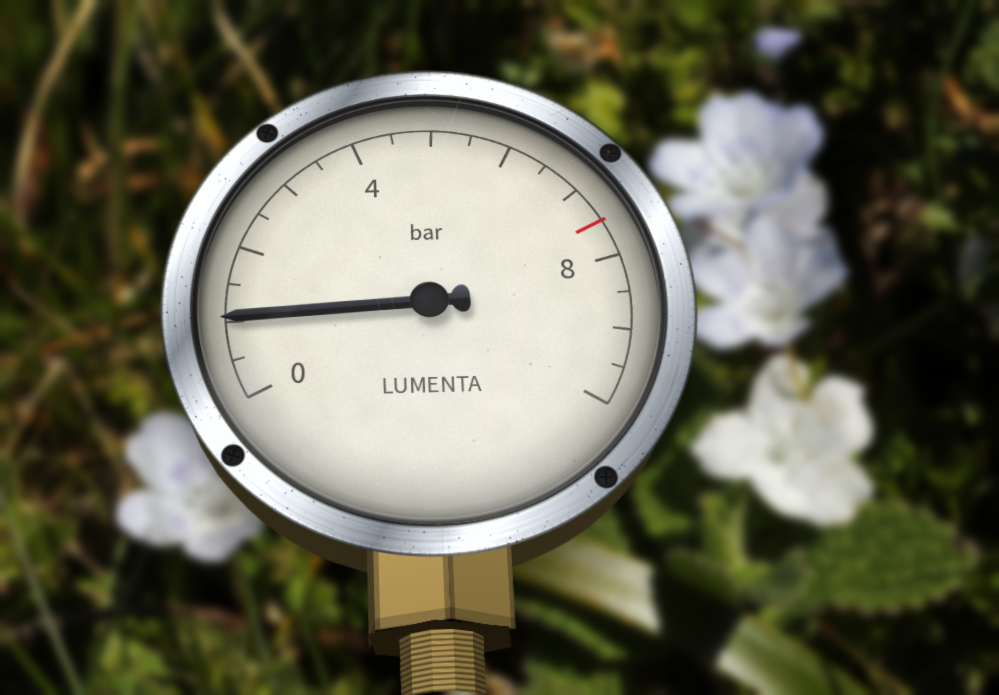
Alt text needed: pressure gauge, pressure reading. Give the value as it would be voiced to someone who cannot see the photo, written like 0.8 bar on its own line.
1 bar
